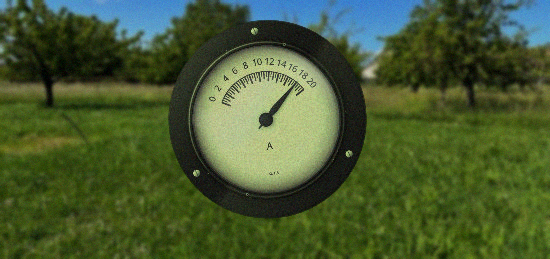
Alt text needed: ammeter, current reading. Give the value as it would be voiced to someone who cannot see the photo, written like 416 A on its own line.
18 A
